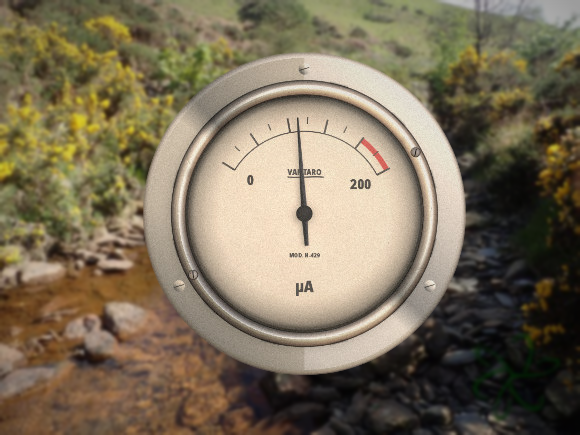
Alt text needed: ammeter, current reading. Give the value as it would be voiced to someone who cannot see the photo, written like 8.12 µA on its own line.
90 µA
